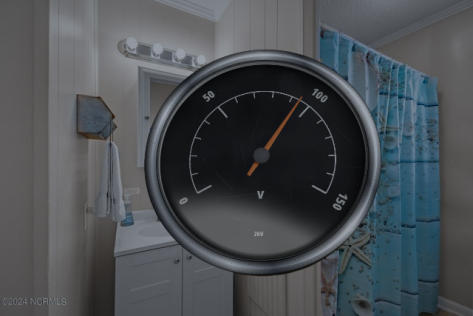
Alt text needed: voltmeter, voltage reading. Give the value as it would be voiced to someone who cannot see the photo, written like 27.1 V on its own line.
95 V
